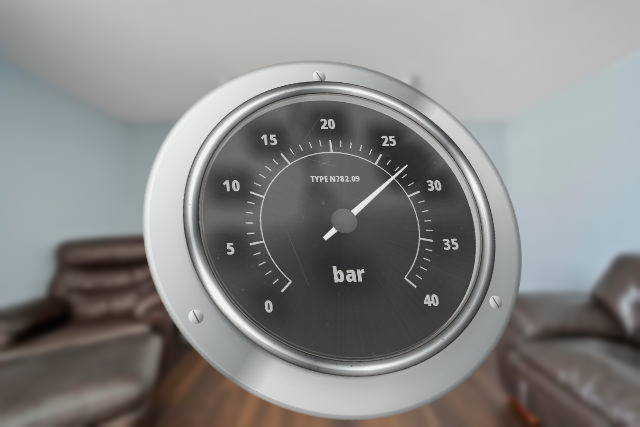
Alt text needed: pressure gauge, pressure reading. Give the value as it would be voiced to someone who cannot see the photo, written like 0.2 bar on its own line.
27.5 bar
